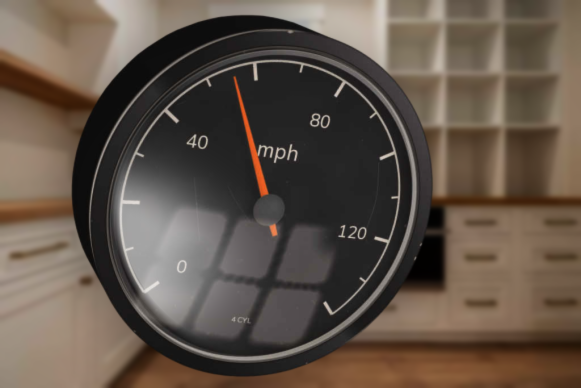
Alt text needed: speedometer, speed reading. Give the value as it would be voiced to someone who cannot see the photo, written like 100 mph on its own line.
55 mph
